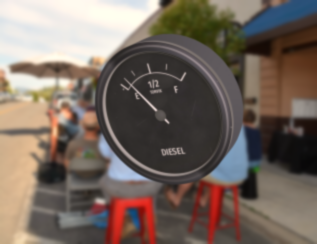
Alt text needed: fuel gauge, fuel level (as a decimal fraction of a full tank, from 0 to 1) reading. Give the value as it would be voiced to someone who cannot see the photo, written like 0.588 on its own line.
0.125
